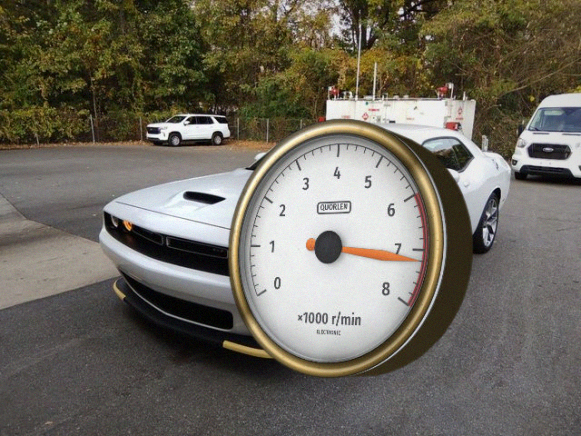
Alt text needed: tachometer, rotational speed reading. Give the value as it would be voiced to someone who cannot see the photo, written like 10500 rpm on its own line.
7200 rpm
